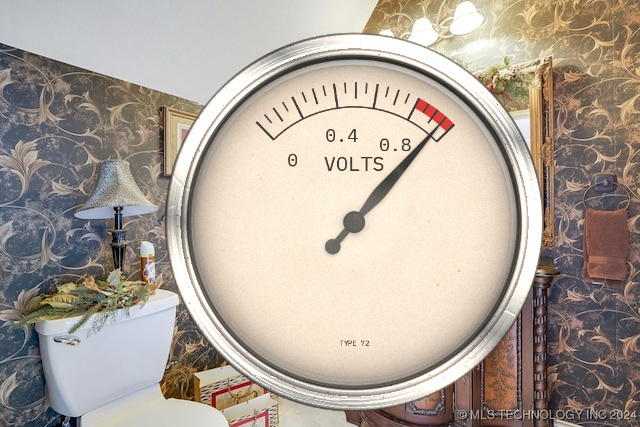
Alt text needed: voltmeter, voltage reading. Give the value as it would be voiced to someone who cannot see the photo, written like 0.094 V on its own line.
0.95 V
